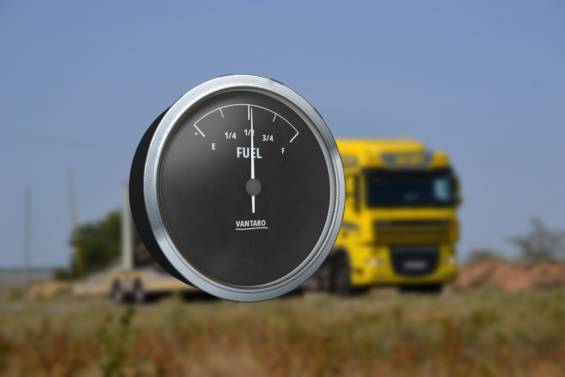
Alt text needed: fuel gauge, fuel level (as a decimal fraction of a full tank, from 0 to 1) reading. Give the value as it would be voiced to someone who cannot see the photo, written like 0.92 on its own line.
0.5
